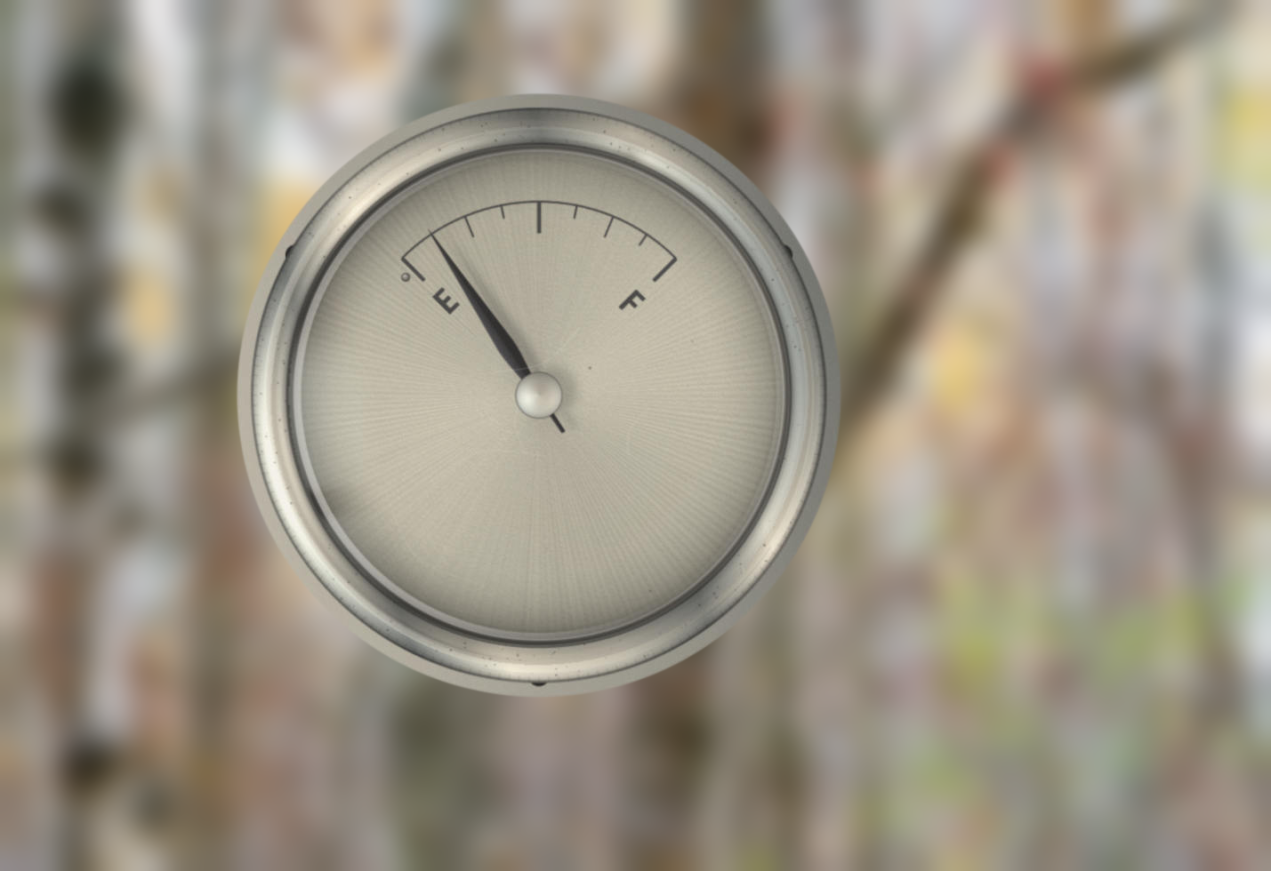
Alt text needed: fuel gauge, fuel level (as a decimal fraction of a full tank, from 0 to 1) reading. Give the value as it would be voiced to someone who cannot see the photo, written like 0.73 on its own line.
0.125
